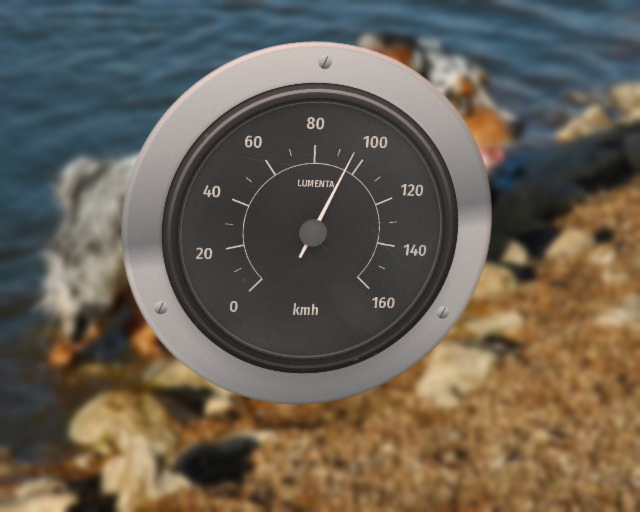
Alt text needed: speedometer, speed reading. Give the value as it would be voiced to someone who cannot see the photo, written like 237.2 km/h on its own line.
95 km/h
